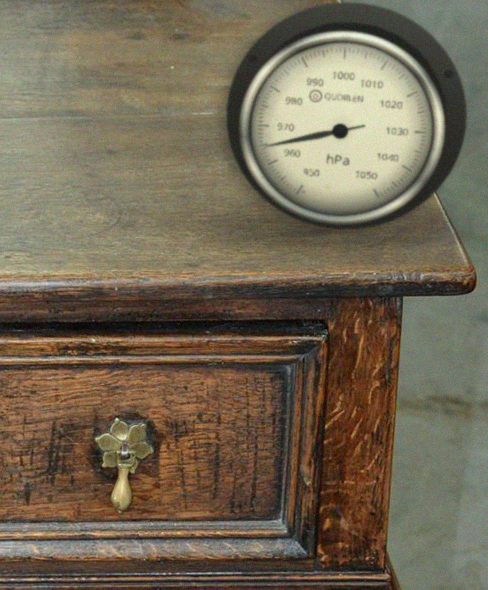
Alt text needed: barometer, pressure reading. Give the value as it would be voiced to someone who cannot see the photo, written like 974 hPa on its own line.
965 hPa
